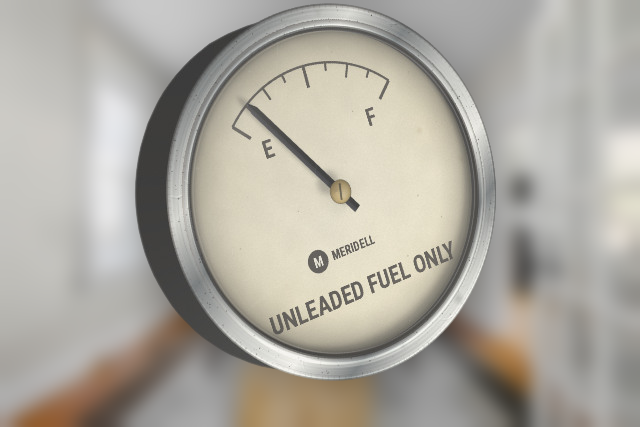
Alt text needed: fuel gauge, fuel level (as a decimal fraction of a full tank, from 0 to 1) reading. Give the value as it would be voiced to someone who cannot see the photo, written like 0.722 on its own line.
0.125
